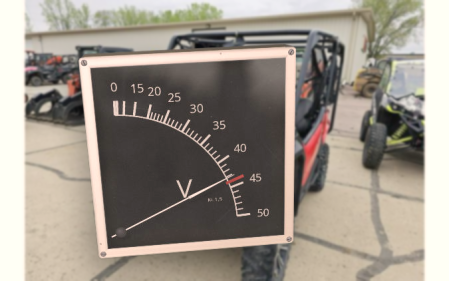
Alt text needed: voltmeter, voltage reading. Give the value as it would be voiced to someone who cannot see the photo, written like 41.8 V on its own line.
43 V
